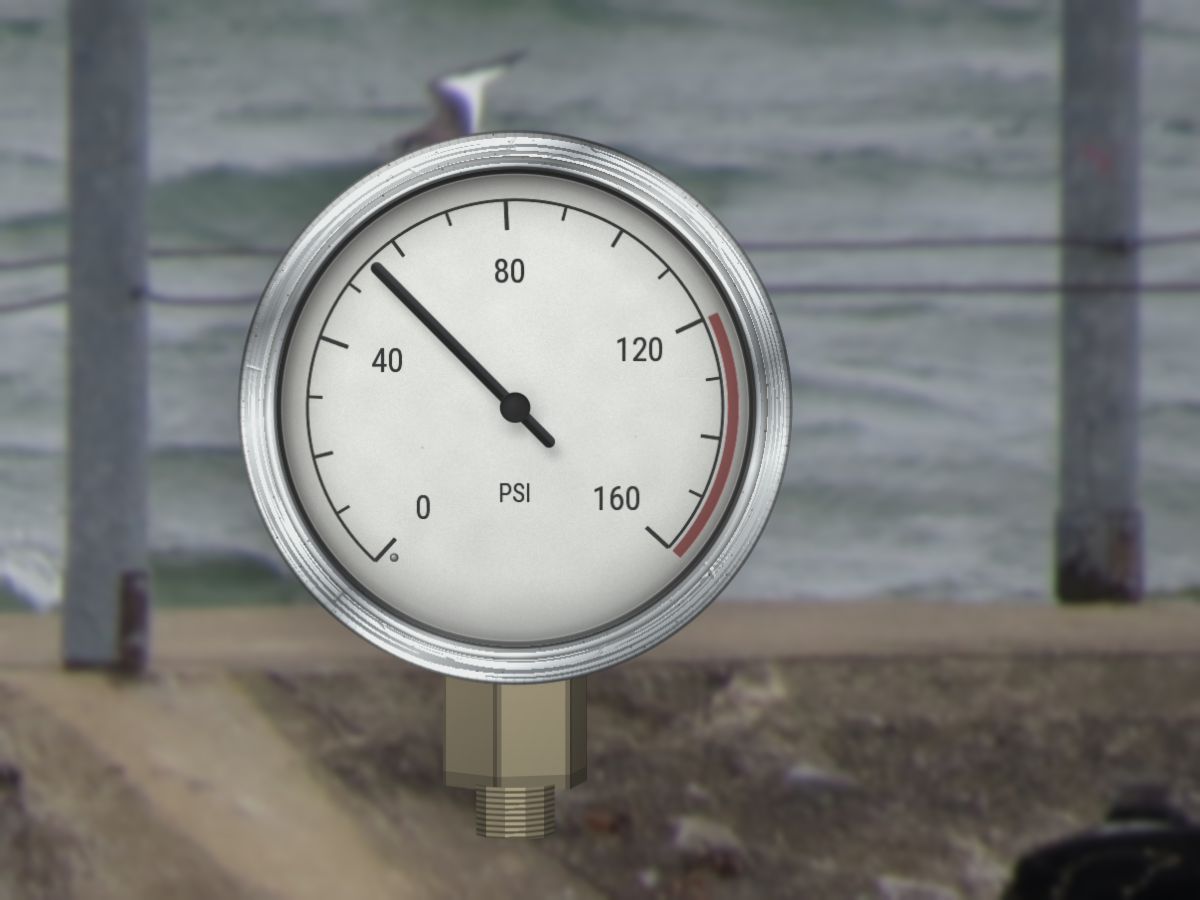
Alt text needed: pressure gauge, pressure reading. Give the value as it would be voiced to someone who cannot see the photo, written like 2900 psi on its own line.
55 psi
